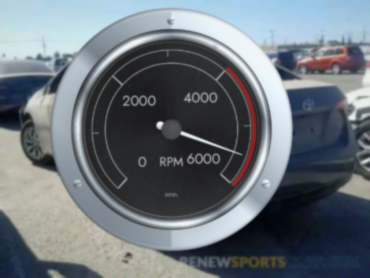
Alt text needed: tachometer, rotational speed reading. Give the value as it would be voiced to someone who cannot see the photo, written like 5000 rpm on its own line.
5500 rpm
